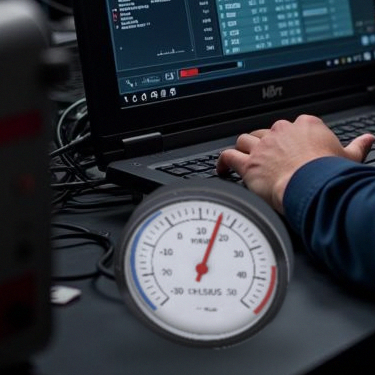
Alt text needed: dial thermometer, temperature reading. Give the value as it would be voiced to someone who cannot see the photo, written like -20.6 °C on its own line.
16 °C
